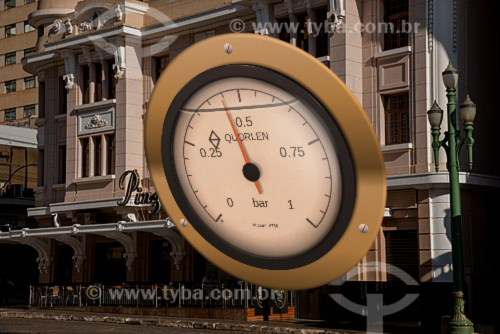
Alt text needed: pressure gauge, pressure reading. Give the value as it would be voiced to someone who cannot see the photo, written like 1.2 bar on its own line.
0.45 bar
